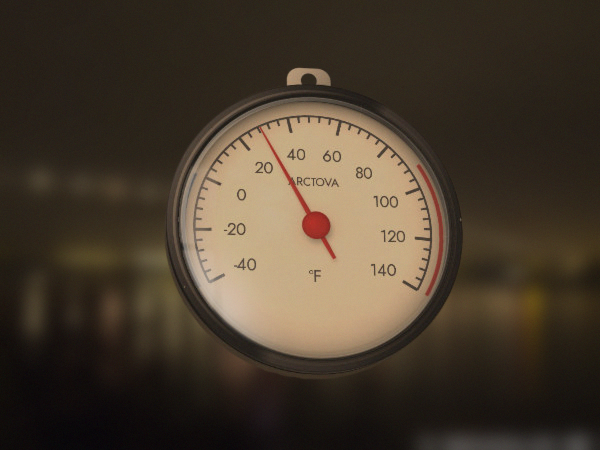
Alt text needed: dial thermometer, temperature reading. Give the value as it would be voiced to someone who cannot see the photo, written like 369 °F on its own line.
28 °F
